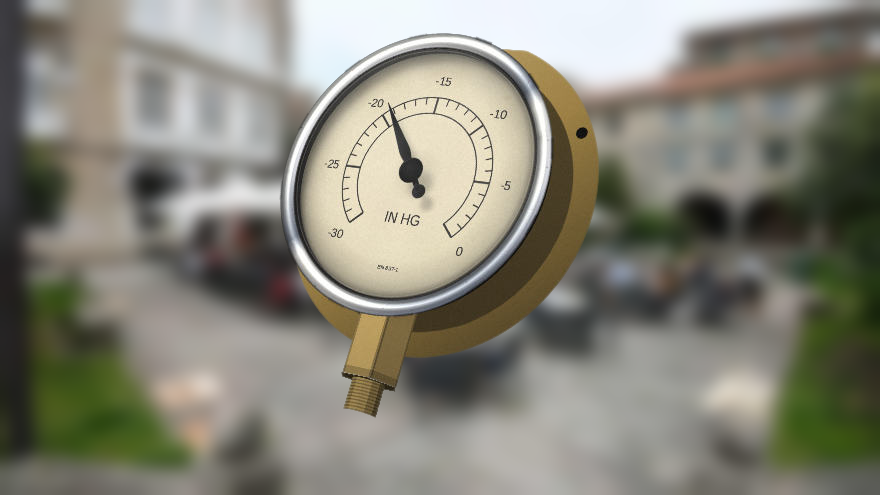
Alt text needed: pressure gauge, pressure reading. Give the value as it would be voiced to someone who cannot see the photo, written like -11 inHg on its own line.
-19 inHg
